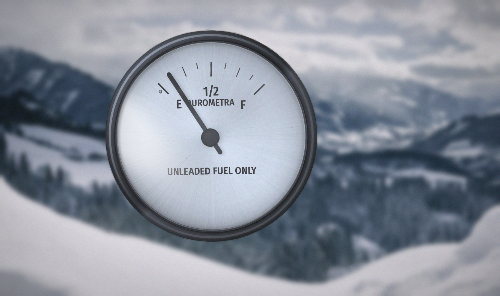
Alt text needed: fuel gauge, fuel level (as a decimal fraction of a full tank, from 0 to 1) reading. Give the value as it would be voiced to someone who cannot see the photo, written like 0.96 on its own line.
0.125
